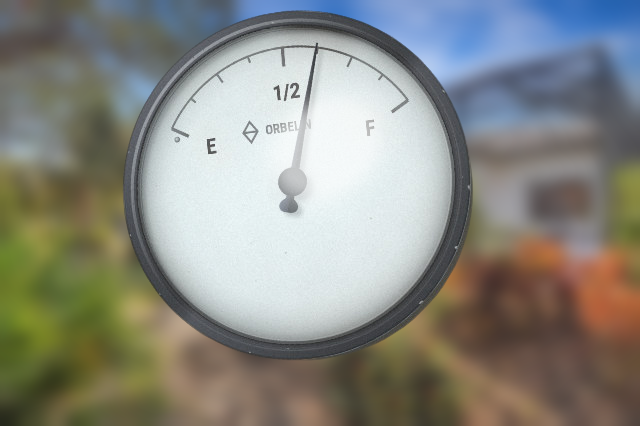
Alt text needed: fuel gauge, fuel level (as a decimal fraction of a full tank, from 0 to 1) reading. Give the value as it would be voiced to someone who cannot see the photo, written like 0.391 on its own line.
0.625
